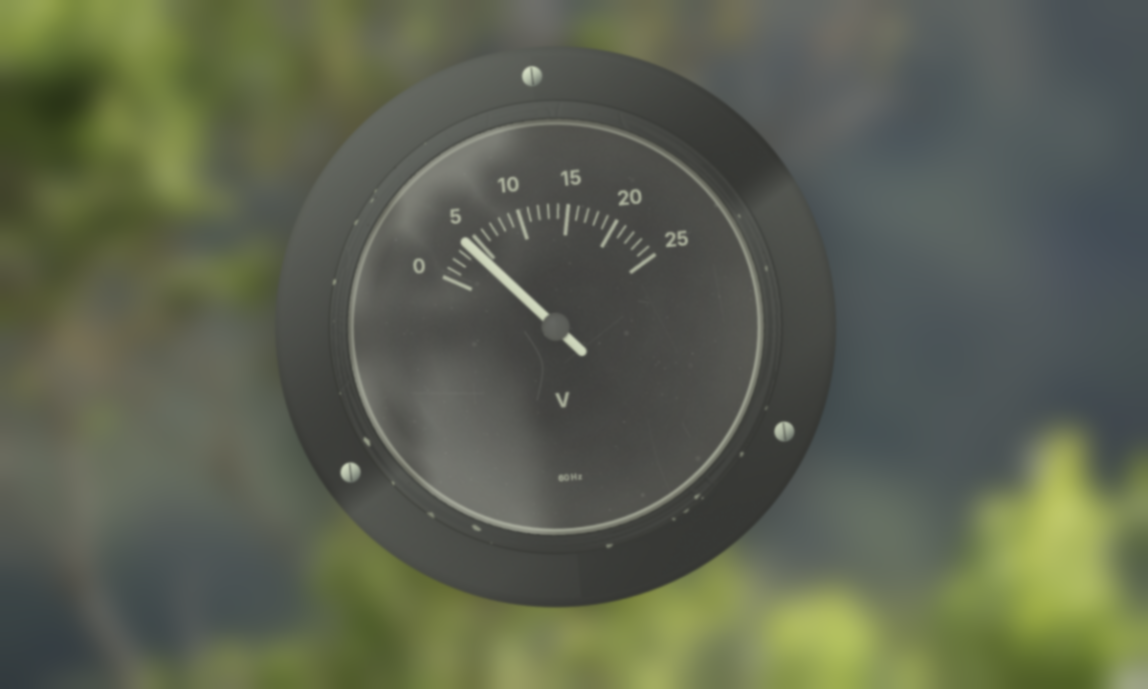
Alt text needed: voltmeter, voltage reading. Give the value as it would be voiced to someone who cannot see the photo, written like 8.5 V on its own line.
4 V
